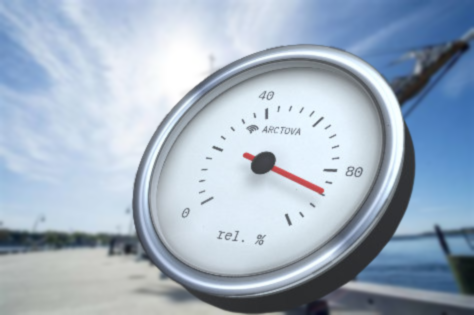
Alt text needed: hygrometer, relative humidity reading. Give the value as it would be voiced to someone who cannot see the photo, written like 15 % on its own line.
88 %
